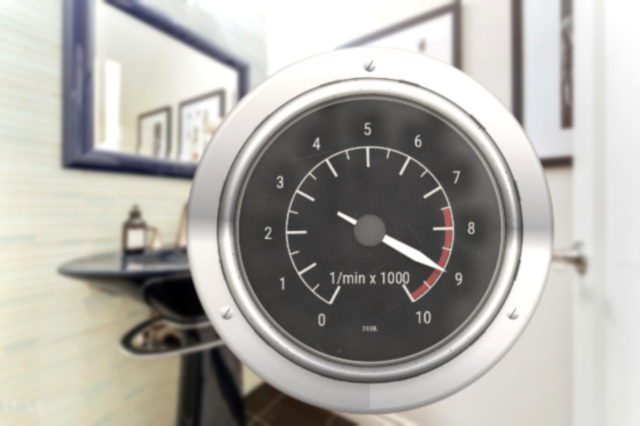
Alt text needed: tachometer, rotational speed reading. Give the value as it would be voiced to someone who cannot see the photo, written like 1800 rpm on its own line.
9000 rpm
